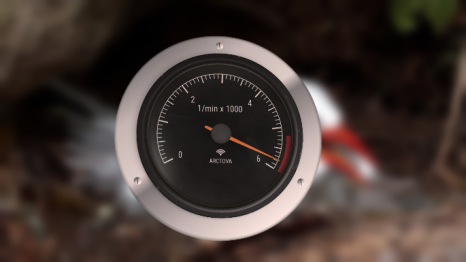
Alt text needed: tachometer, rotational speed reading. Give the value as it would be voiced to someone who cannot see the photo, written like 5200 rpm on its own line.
5800 rpm
